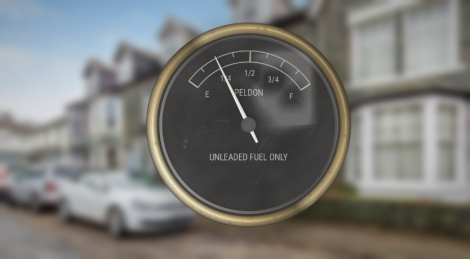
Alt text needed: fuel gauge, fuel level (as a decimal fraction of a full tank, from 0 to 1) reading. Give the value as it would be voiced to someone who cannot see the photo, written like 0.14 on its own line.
0.25
